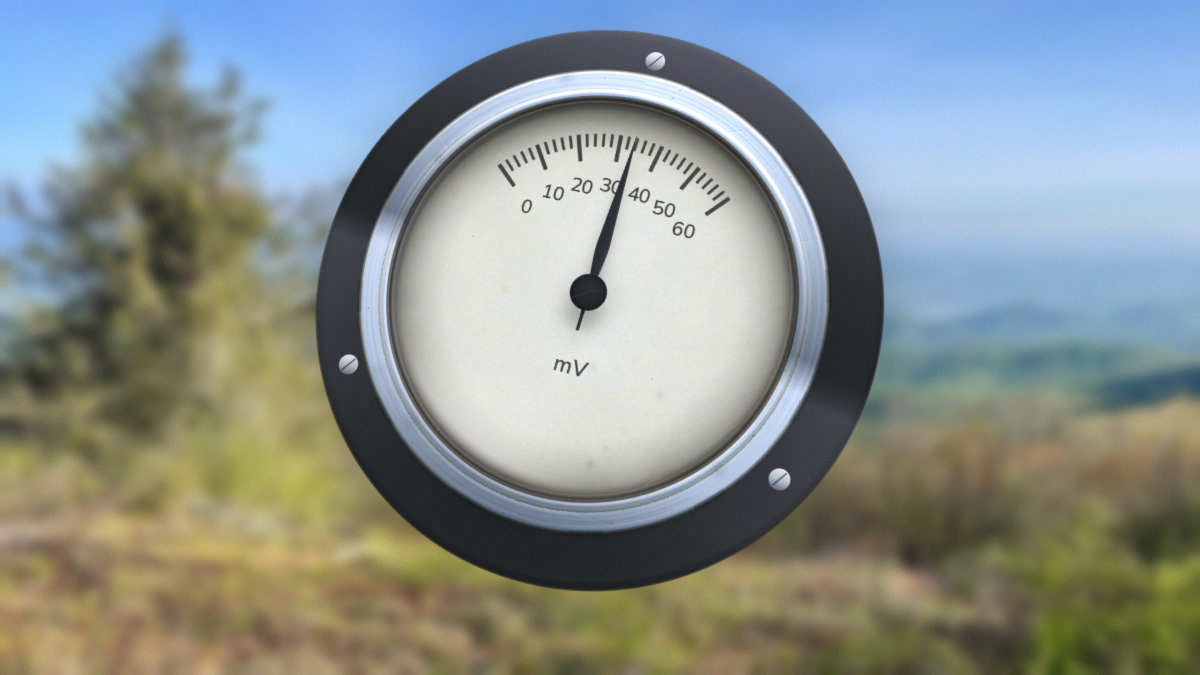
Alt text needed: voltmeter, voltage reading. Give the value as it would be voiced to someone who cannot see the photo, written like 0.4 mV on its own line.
34 mV
